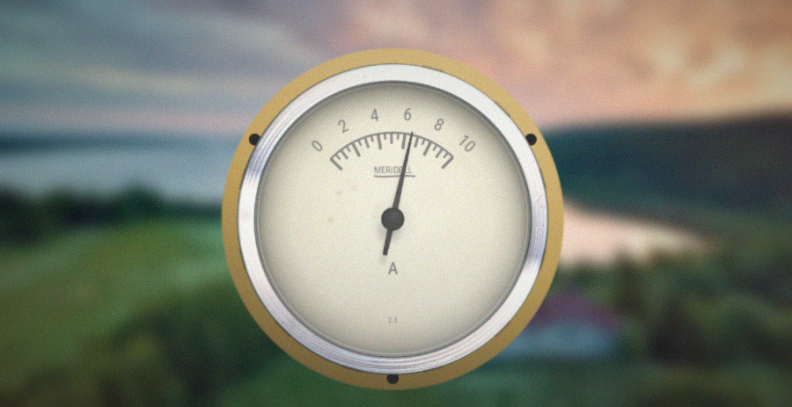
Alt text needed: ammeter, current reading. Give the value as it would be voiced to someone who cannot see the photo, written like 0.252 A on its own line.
6.5 A
